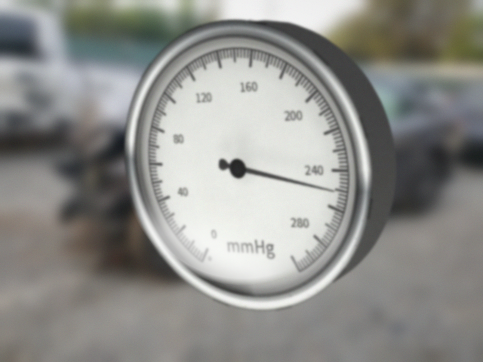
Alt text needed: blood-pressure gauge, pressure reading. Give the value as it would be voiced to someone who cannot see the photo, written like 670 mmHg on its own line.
250 mmHg
